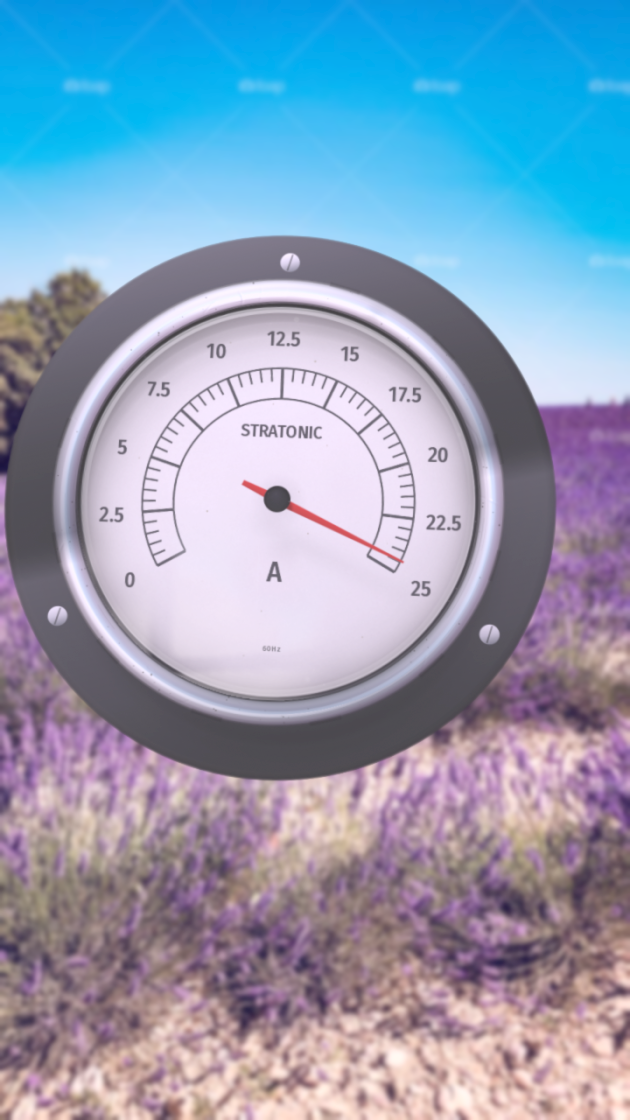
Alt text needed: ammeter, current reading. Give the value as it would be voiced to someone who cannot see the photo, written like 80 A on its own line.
24.5 A
